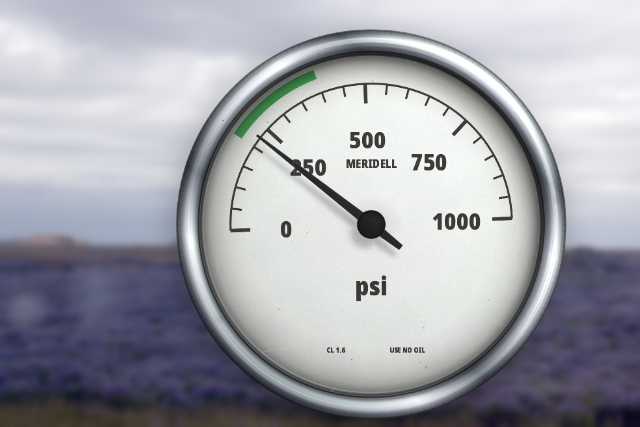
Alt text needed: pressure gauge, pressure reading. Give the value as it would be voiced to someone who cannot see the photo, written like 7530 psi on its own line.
225 psi
